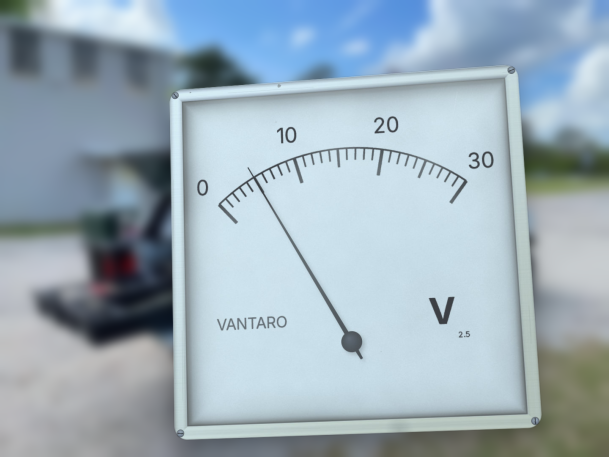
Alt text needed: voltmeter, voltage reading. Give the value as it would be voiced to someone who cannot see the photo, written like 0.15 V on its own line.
5 V
